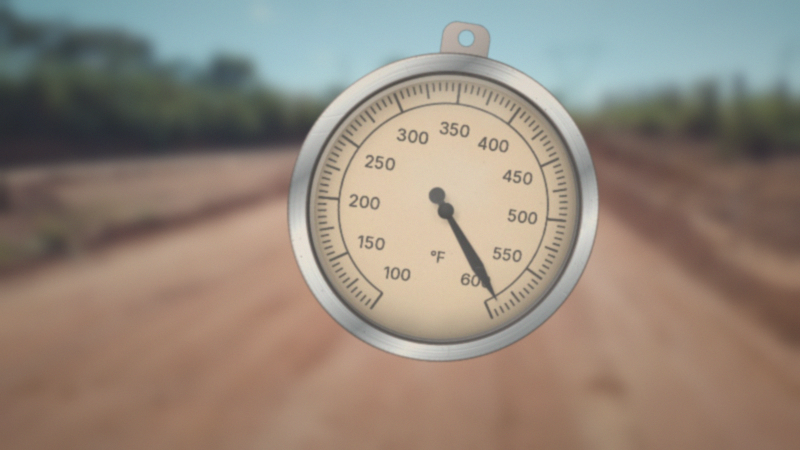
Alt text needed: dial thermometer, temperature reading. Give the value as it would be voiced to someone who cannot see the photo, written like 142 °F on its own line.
590 °F
